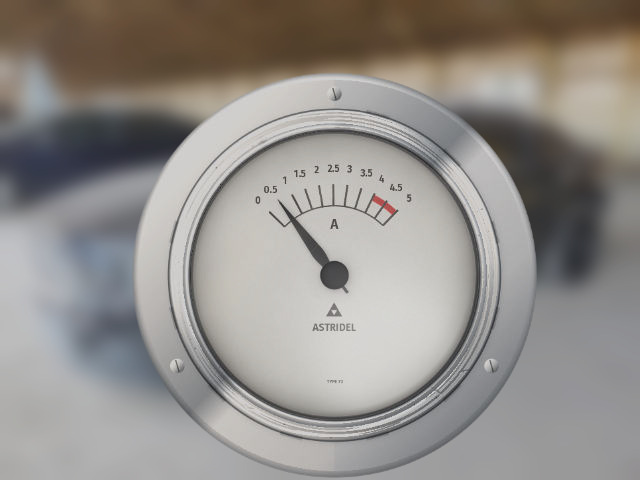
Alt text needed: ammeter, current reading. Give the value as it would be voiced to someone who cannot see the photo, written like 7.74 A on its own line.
0.5 A
